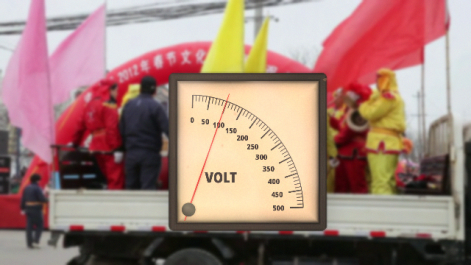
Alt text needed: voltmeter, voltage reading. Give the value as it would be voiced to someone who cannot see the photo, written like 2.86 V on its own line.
100 V
